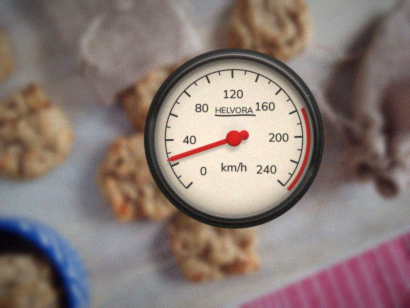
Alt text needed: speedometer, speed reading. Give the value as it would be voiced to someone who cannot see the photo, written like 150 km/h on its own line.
25 km/h
